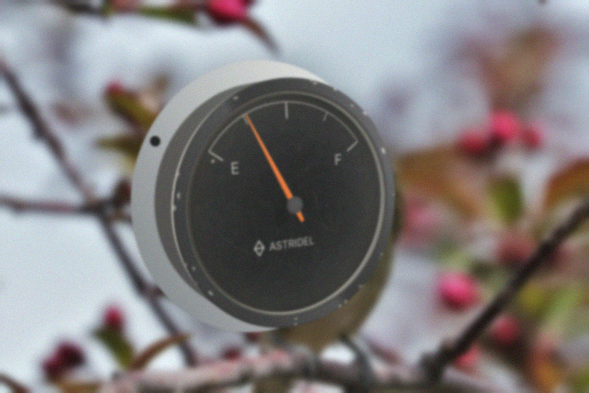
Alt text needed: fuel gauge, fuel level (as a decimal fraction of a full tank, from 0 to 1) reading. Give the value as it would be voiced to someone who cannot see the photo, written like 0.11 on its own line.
0.25
